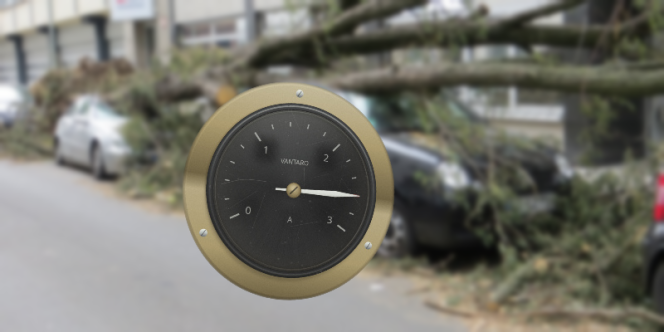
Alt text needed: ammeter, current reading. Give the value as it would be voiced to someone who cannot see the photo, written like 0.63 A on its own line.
2.6 A
